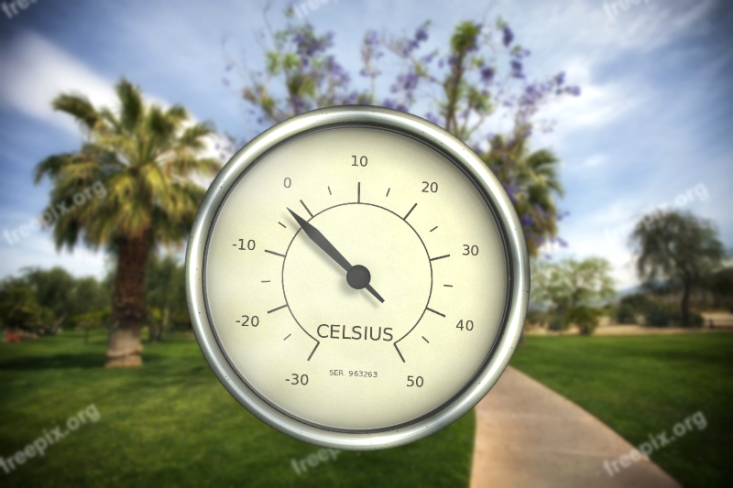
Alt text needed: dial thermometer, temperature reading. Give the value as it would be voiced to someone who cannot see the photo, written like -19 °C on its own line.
-2.5 °C
